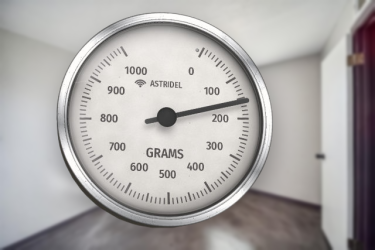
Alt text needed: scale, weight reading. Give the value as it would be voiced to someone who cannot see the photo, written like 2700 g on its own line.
160 g
